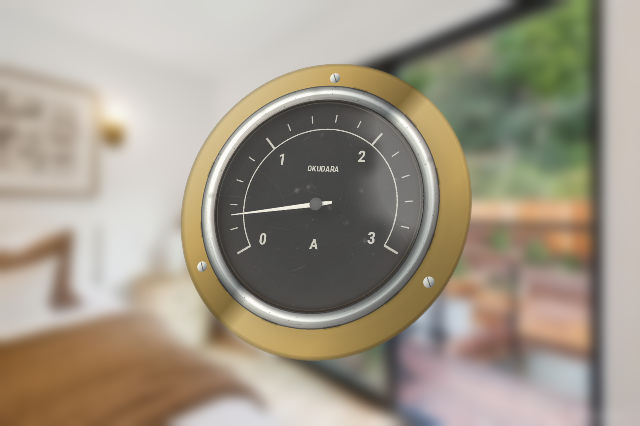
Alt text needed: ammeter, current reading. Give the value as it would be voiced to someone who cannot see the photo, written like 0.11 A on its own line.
0.3 A
